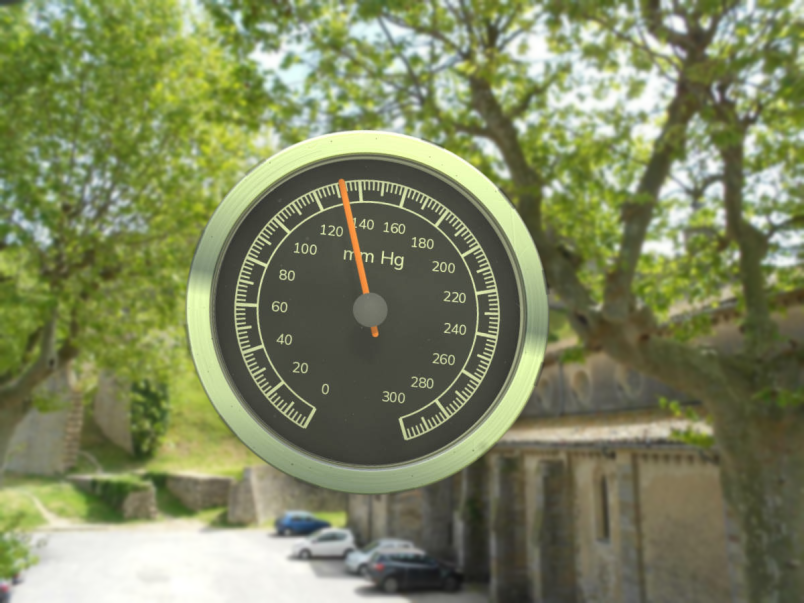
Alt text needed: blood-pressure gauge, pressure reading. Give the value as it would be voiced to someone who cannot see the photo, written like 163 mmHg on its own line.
132 mmHg
